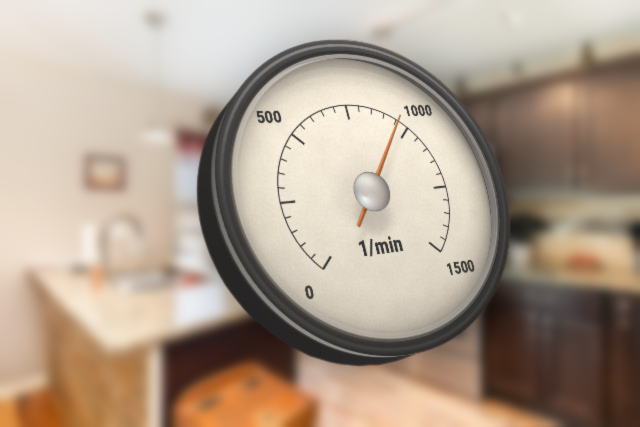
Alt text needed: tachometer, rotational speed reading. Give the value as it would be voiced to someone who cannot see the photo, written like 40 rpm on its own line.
950 rpm
